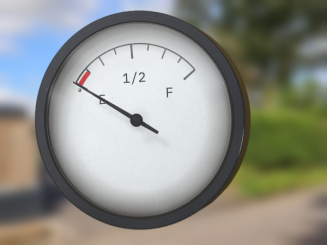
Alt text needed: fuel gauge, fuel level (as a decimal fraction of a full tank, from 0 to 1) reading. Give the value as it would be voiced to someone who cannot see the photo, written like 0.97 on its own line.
0
